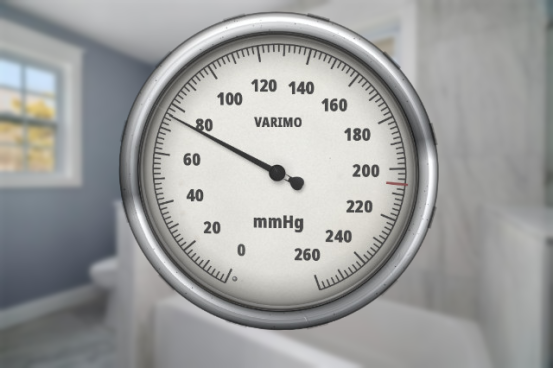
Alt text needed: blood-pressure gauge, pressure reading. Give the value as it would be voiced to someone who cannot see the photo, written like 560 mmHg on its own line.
76 mmHg
